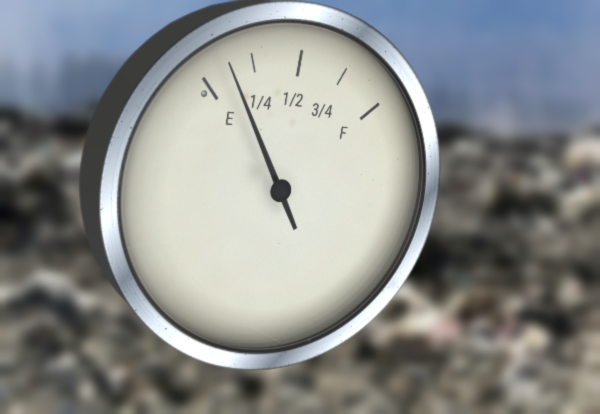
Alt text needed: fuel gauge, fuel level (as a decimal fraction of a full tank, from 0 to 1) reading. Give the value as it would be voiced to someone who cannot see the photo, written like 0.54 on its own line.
0.125
